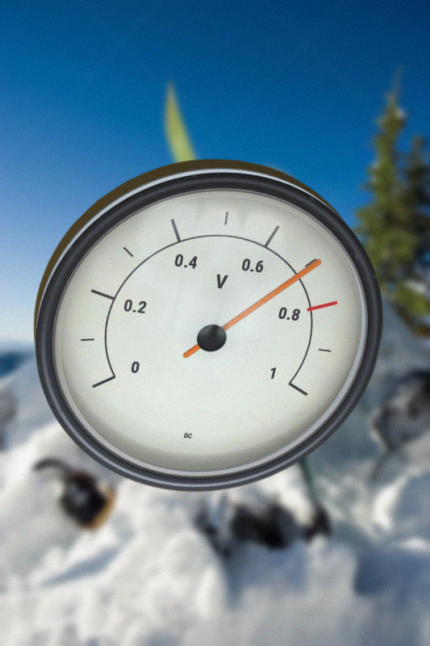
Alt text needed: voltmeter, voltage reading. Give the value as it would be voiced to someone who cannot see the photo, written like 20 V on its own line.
0.7 V
